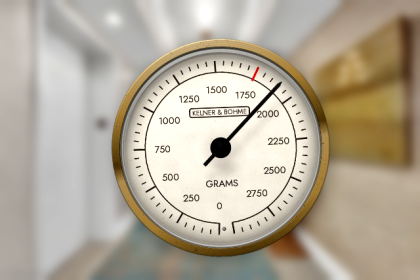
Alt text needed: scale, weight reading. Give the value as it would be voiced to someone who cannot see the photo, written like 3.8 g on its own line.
1900 g
